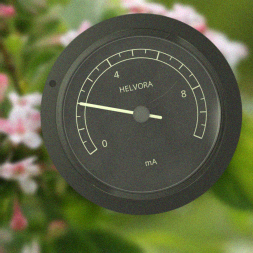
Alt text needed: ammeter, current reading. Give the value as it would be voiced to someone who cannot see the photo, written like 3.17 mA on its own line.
2 mA
